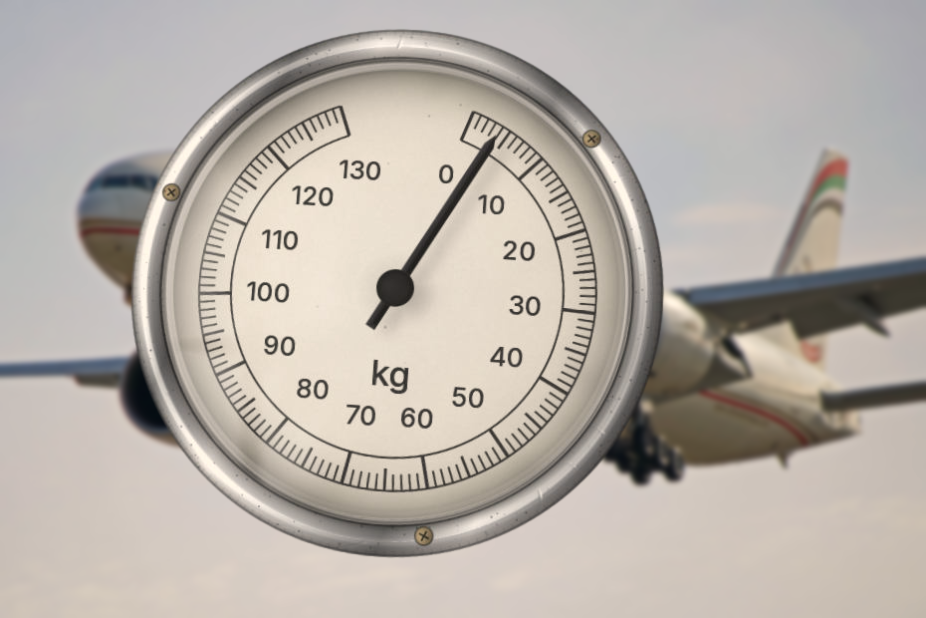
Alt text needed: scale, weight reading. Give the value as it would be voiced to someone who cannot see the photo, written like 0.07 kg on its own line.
4 kg
